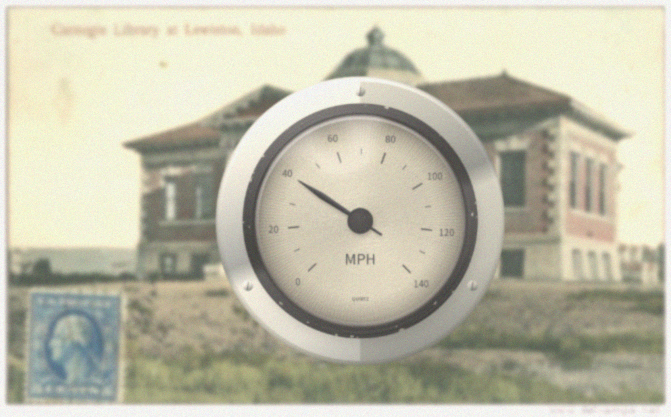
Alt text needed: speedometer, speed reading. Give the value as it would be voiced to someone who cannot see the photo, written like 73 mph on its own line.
40 mph
